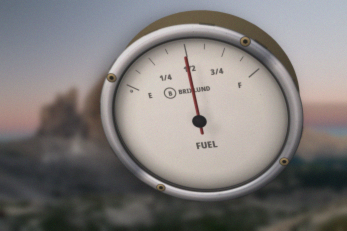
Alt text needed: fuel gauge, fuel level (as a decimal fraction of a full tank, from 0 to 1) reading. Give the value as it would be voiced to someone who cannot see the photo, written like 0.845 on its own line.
0.5
